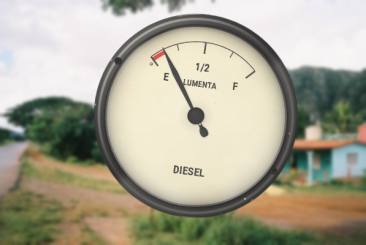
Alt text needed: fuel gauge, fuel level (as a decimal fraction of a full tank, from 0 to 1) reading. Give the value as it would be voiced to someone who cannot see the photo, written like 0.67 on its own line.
0.125
